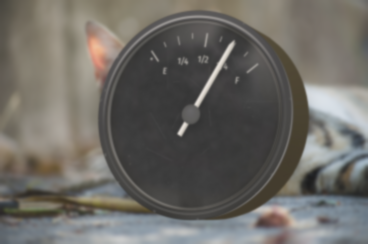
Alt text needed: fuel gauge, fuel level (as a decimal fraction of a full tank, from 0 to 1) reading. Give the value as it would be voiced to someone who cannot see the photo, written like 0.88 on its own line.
0.75
